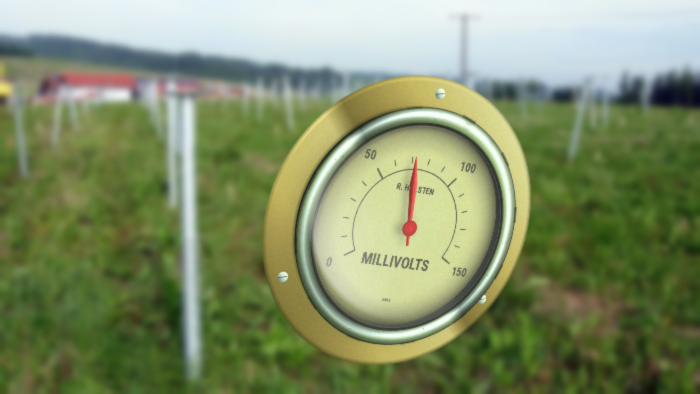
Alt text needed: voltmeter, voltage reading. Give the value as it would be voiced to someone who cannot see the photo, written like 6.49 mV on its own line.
70 mV
